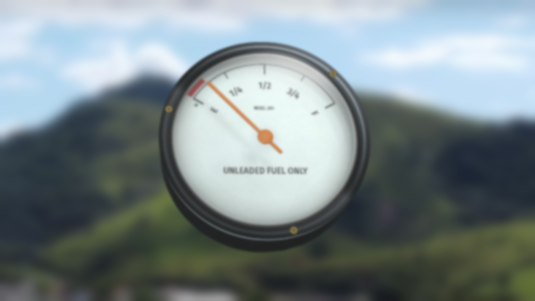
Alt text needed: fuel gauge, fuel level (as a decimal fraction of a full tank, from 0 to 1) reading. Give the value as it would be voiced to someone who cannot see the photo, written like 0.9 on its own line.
0.125
